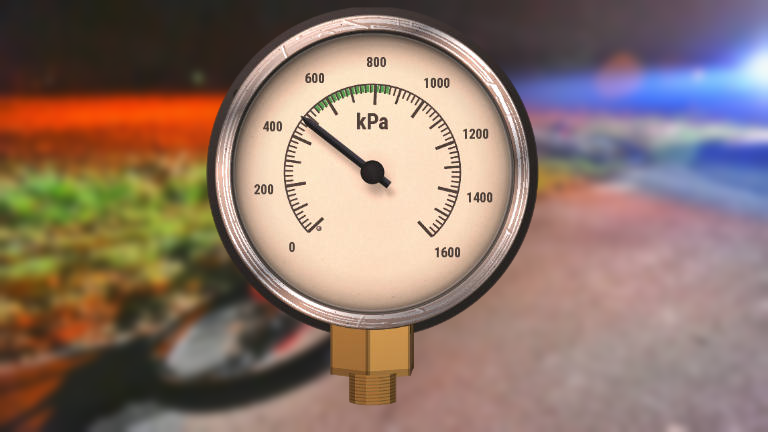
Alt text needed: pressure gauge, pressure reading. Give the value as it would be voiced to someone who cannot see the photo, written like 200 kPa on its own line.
480 kPa
